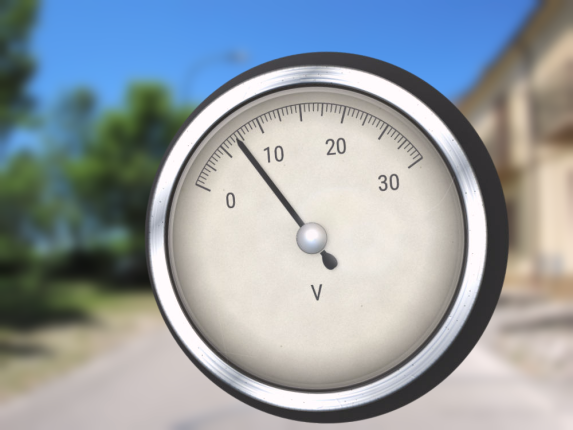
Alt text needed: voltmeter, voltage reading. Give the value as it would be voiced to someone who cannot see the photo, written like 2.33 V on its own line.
7 V
